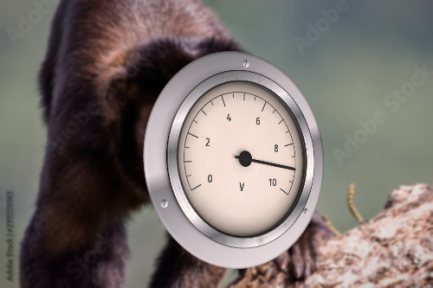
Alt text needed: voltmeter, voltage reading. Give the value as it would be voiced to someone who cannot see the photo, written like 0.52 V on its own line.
9 V
